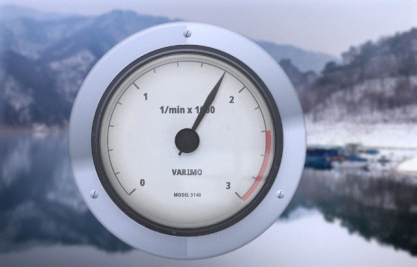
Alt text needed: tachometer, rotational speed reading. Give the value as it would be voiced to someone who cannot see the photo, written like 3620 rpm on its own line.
1800 rpm
